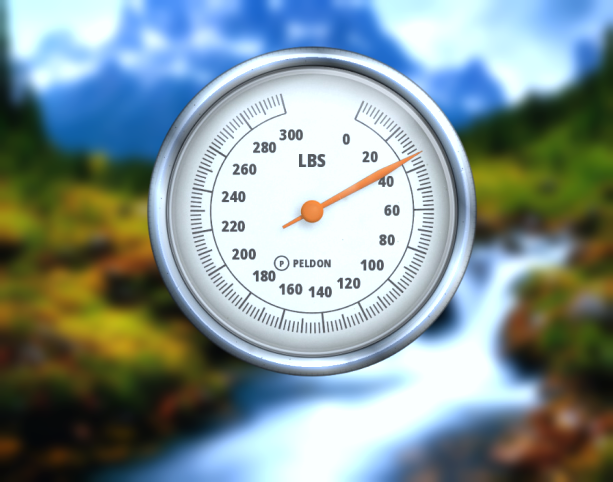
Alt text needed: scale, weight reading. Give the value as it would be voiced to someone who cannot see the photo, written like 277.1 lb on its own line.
34 lb
